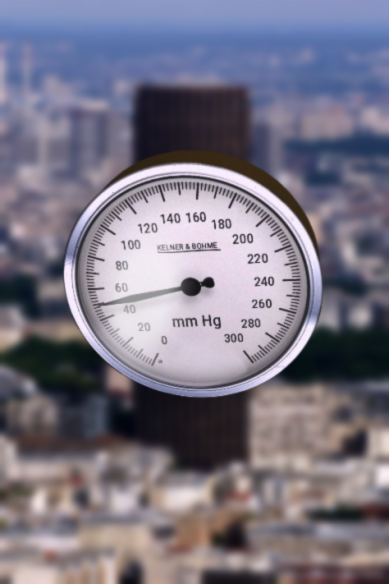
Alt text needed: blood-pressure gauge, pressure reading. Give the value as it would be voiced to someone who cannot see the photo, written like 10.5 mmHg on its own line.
50 mmHg
